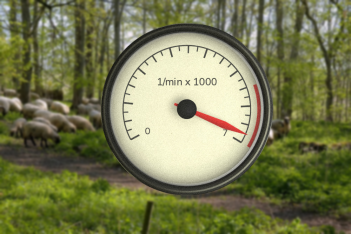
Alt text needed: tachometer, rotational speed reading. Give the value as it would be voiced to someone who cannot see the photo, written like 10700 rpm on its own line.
6750 rpm
